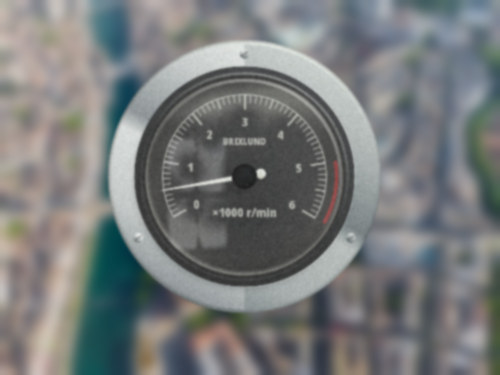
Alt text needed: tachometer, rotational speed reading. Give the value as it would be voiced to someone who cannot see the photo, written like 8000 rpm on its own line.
500 rpm
